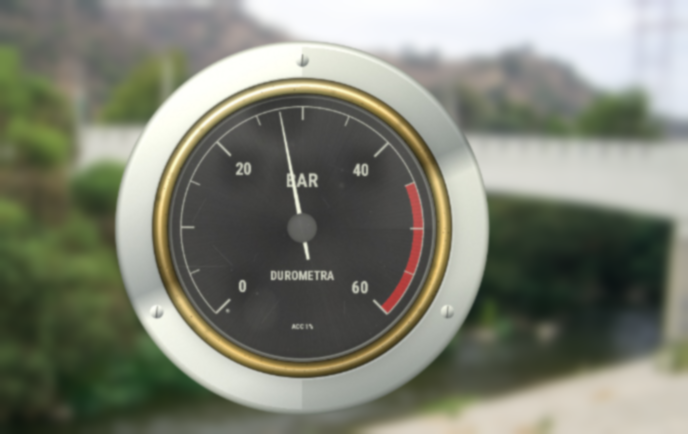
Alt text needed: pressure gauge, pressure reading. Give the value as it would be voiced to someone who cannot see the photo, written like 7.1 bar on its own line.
27.5 bar
